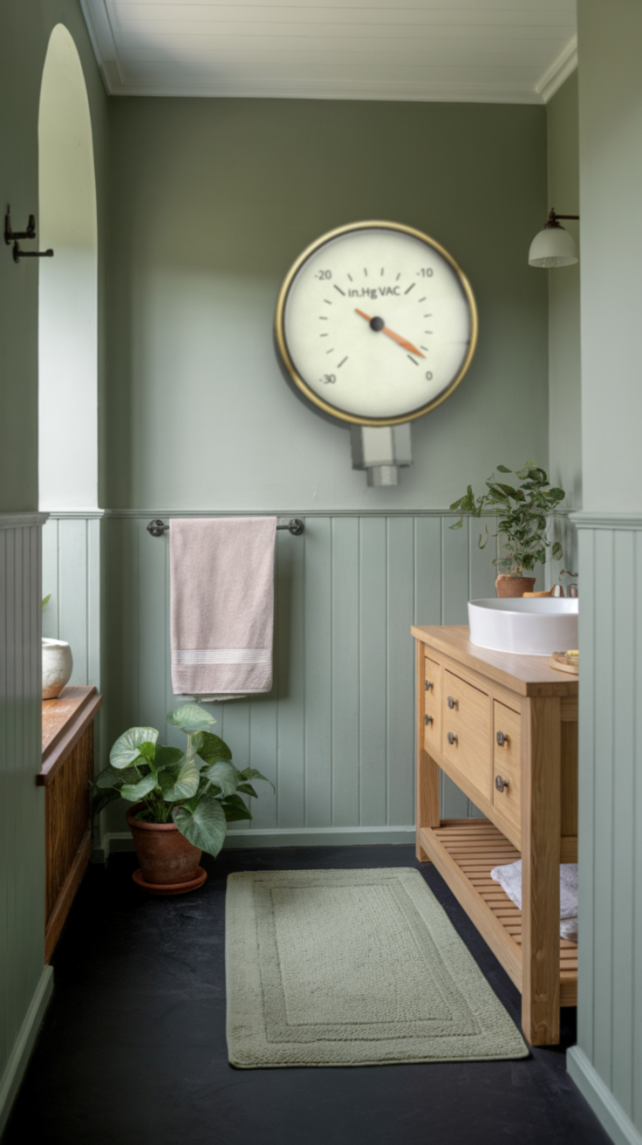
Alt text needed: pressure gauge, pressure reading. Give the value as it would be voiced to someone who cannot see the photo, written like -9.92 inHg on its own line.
-1 inHg
